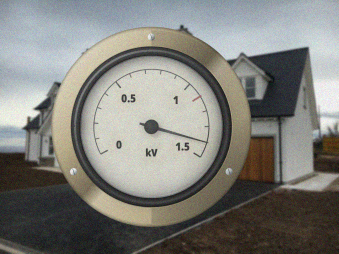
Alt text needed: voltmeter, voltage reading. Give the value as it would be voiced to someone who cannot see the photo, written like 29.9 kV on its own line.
1.4 kV
